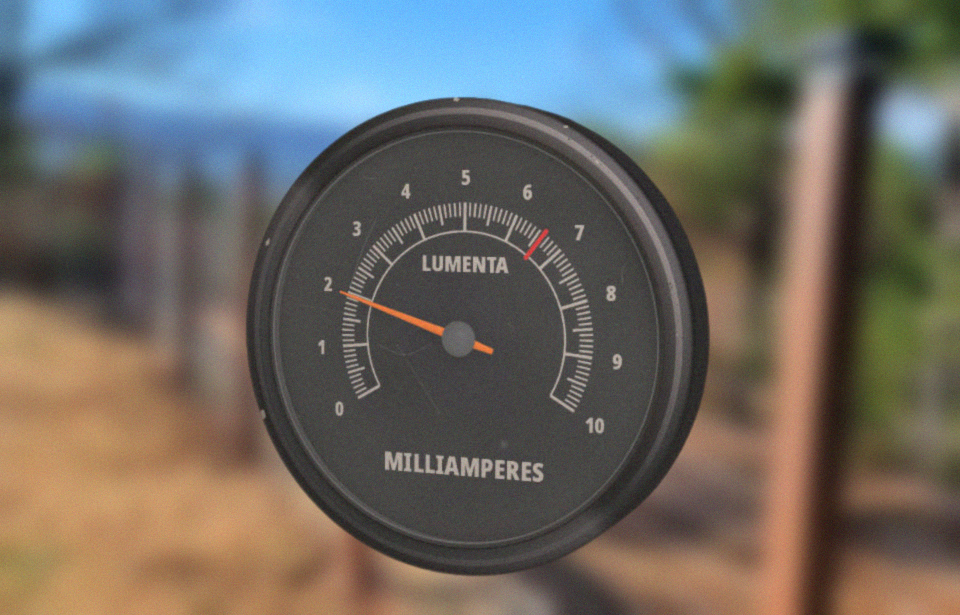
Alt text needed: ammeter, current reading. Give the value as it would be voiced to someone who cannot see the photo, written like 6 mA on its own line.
2 mA
